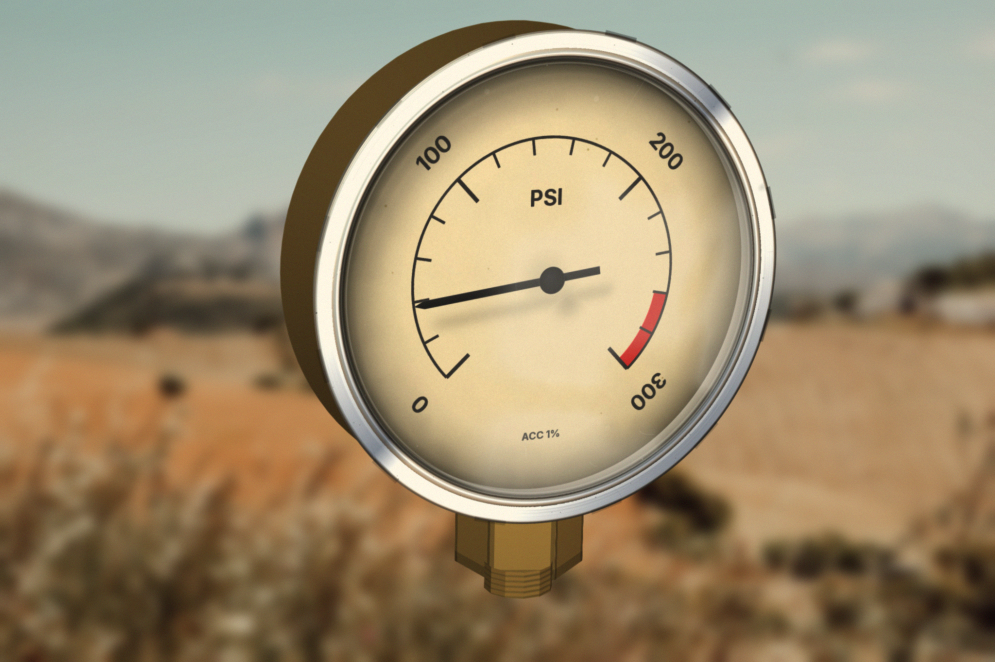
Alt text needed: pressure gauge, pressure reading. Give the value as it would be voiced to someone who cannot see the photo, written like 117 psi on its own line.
40 psi
